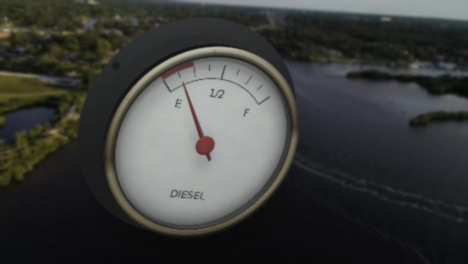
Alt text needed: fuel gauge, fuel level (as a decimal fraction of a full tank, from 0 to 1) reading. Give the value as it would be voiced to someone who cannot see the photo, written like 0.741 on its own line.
0.125
